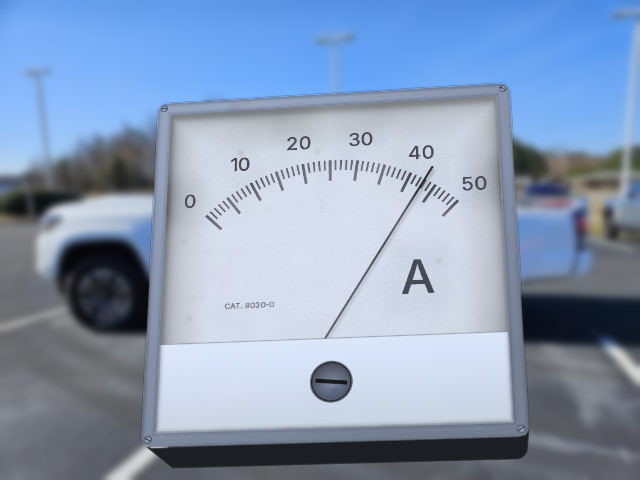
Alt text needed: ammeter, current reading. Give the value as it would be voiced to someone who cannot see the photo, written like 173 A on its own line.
43 A
